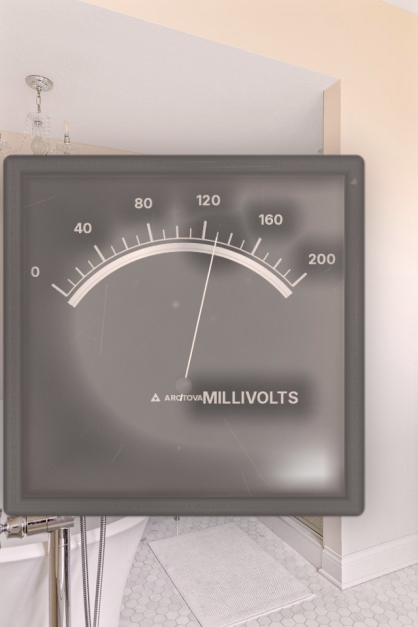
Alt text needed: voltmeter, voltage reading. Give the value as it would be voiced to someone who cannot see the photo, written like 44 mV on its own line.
130 mV
